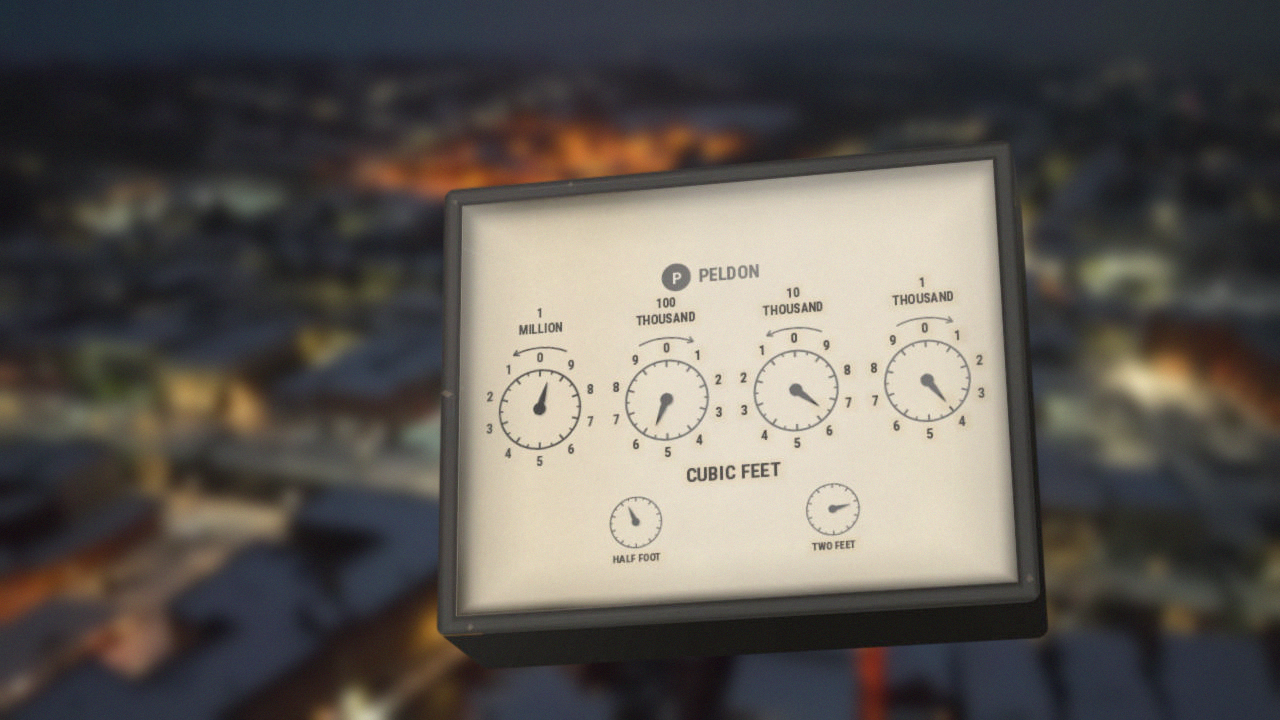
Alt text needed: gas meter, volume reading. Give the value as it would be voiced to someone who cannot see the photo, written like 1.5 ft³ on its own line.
956400 ft³
